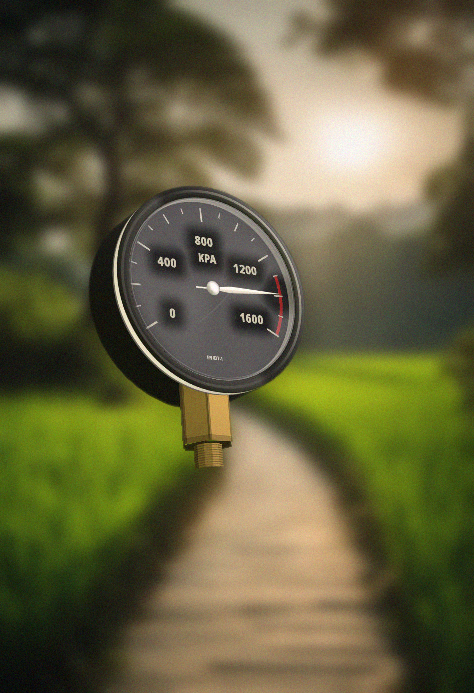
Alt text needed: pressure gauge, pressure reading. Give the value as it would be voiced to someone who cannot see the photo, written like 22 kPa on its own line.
1400 kPa
